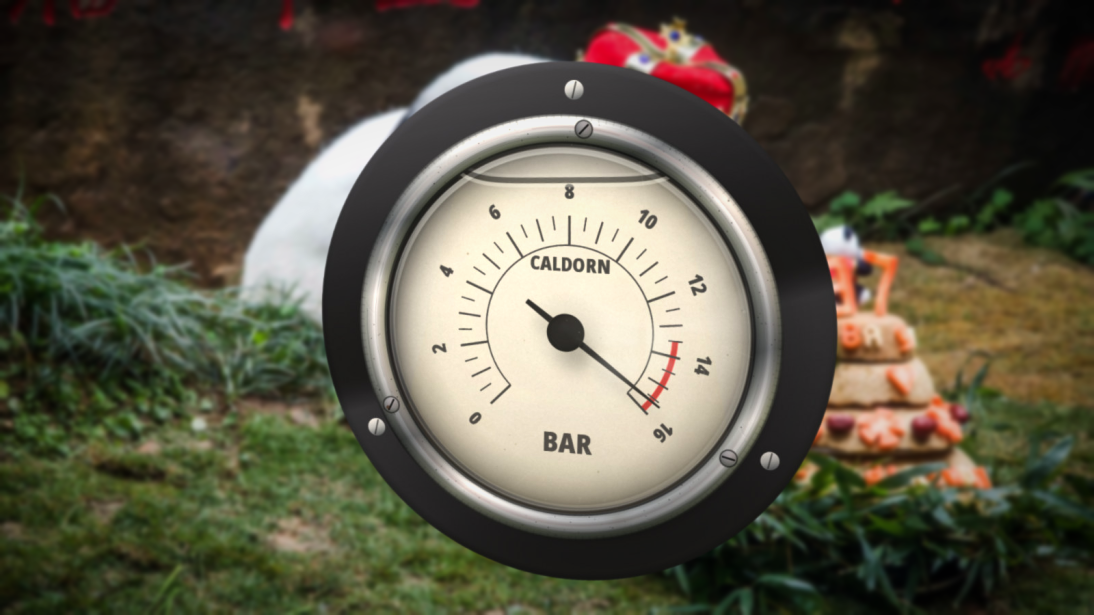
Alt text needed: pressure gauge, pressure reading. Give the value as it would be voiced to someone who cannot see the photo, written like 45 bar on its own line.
15.5 bar
